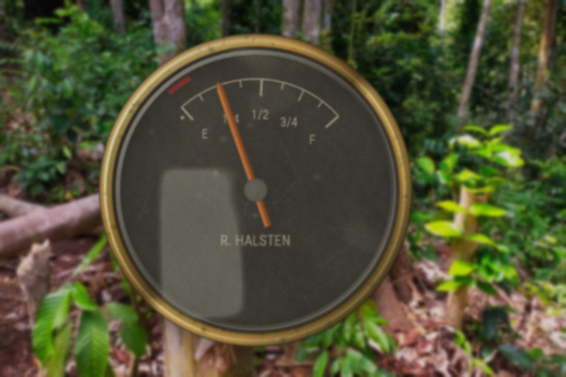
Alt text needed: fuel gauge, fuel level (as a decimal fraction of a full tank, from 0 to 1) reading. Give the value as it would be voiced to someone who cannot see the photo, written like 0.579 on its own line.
0.25
